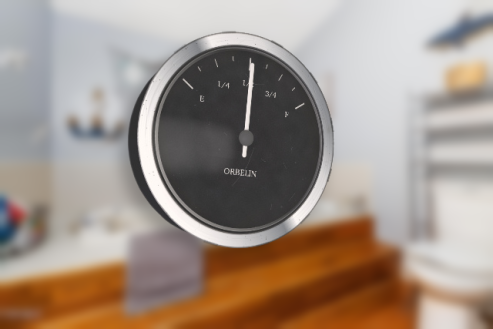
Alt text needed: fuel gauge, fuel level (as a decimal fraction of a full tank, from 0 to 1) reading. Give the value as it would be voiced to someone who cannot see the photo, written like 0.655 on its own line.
0.5
